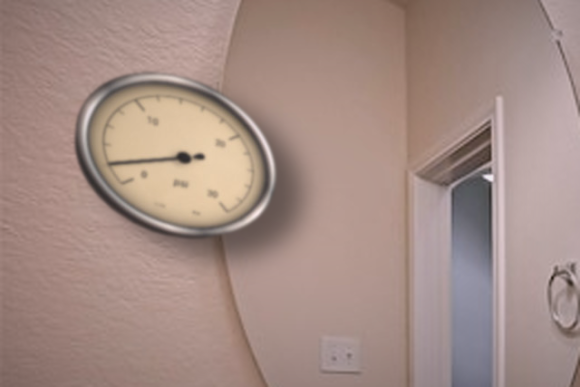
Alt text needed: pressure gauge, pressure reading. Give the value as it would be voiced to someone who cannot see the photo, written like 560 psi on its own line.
2 psi
